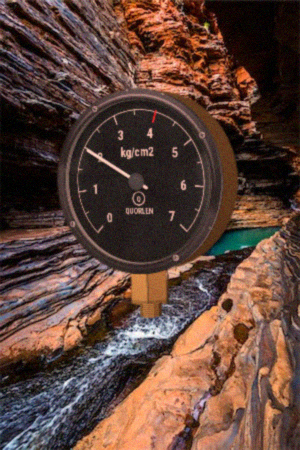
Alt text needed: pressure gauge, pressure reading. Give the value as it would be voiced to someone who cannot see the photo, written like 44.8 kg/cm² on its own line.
2 kg/cm²
